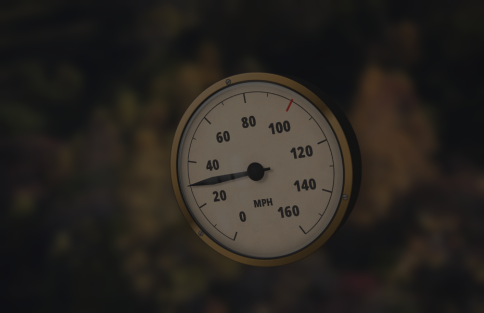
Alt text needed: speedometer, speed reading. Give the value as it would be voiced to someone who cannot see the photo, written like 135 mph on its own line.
30 mph
